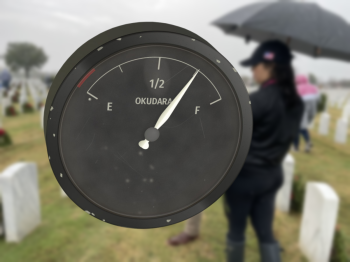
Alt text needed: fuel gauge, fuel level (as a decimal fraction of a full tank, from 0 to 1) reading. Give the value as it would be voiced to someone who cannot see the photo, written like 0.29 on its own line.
0.75
